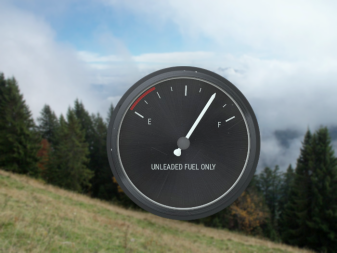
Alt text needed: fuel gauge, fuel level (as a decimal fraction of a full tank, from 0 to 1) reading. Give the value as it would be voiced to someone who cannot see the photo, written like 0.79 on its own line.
0.75
